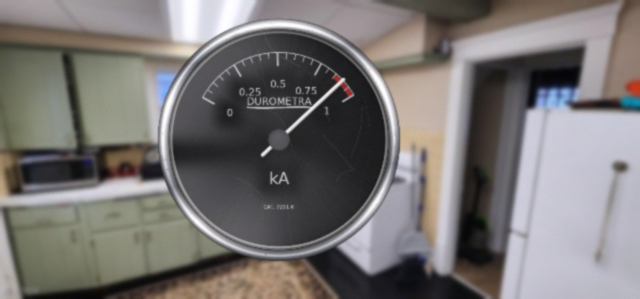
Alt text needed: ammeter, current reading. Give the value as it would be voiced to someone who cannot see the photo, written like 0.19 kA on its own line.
0.9 kA
